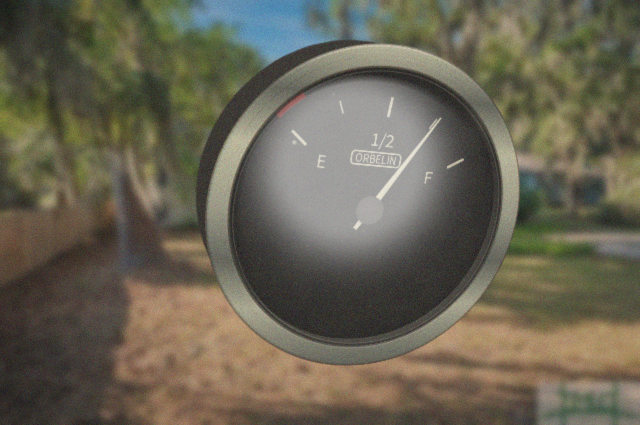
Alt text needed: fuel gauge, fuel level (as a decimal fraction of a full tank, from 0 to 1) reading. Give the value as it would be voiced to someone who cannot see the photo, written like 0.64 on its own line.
0.75
